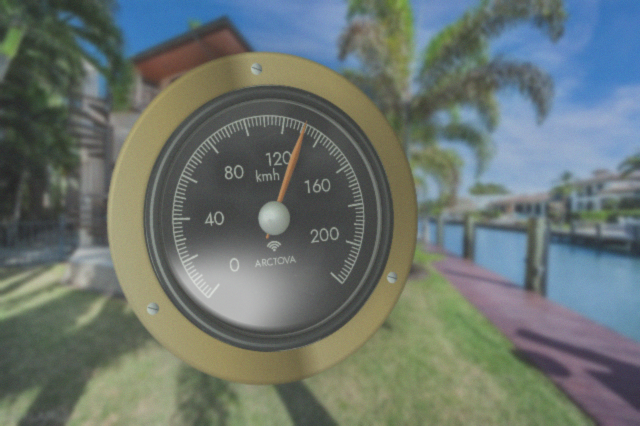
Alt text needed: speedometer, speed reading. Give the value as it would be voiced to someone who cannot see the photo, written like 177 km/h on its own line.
130 km/h
